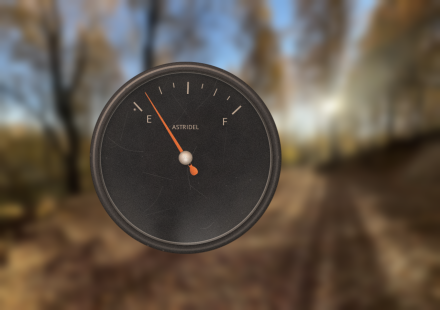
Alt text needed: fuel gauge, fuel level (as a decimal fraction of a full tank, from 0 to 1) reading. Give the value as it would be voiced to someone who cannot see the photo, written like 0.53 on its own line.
0.125
